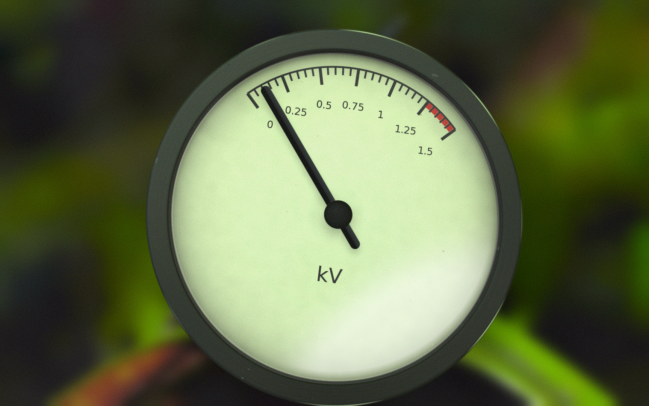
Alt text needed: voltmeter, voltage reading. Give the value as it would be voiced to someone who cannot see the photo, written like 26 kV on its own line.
0.1 kV
